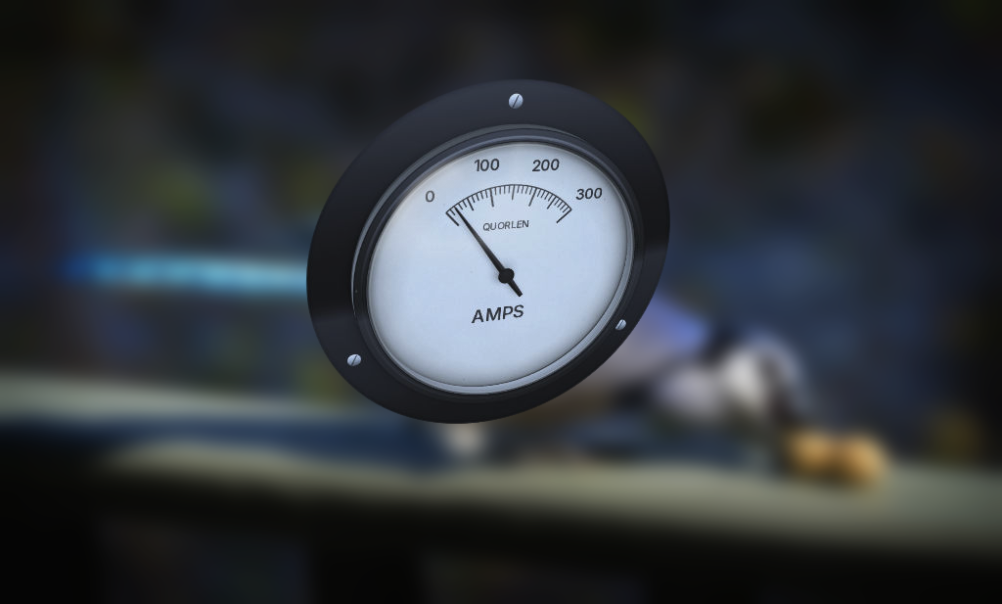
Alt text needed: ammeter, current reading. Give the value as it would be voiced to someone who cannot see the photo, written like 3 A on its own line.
20 A
